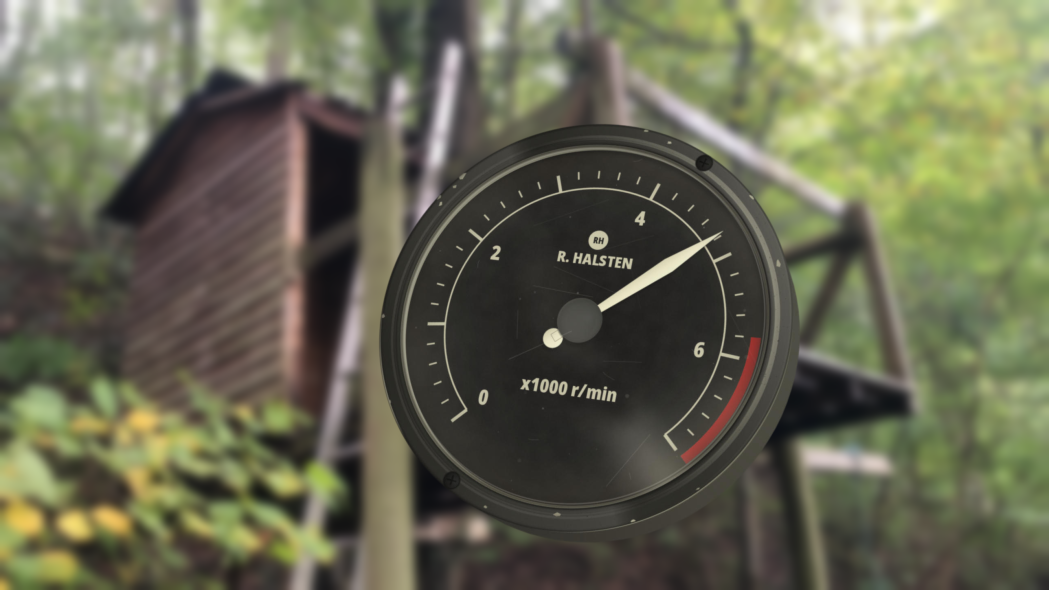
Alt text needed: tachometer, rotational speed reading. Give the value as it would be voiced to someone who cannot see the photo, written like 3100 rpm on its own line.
4800 rpm
